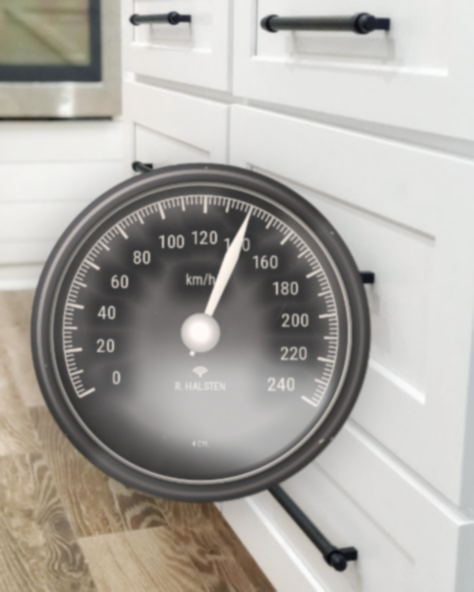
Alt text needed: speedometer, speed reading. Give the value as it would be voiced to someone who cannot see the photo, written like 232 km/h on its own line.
140 km/h
